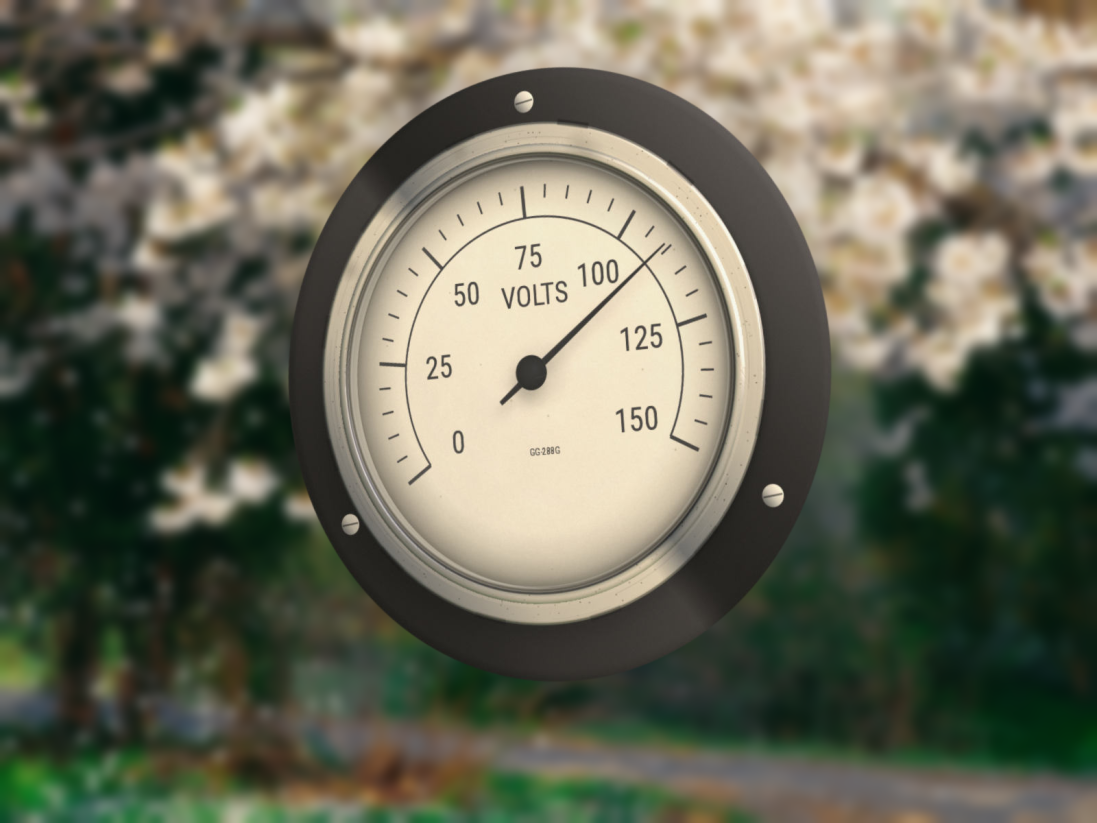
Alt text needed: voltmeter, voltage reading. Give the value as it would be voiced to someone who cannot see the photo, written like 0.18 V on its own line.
110 V
